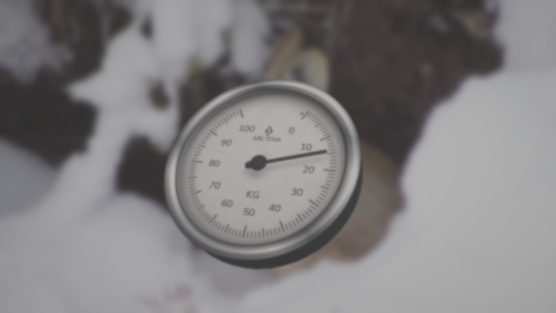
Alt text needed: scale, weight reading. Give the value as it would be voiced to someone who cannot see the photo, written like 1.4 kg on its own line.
15 kg
